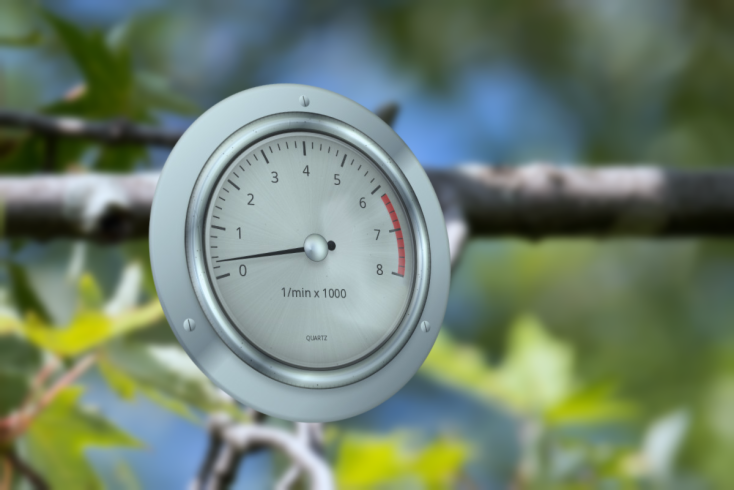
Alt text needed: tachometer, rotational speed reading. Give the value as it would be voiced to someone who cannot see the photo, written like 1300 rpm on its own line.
300 rpm
